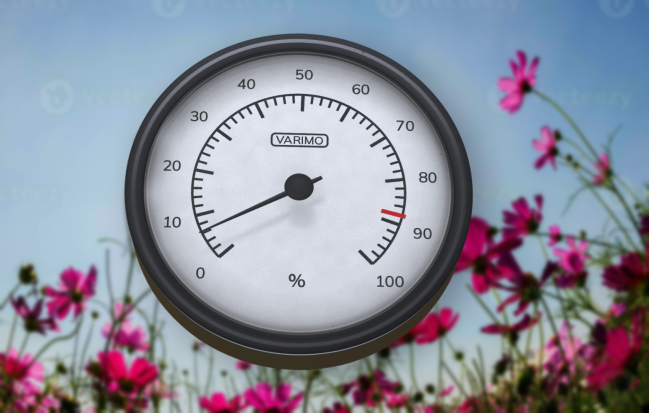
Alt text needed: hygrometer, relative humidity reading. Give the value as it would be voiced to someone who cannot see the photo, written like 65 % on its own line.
6 %
